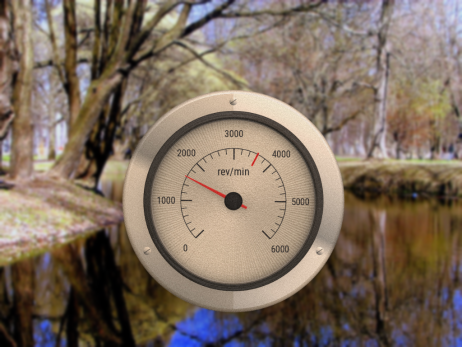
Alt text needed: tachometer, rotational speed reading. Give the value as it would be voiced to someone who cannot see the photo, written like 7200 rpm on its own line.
1600 rpm
